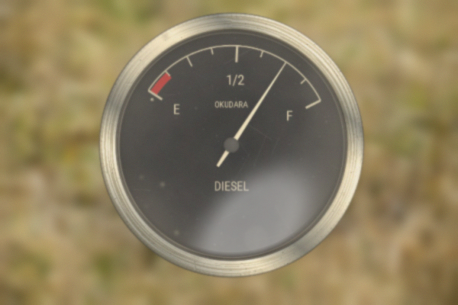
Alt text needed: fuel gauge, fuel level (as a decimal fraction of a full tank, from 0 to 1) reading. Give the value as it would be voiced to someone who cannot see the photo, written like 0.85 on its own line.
0.75
